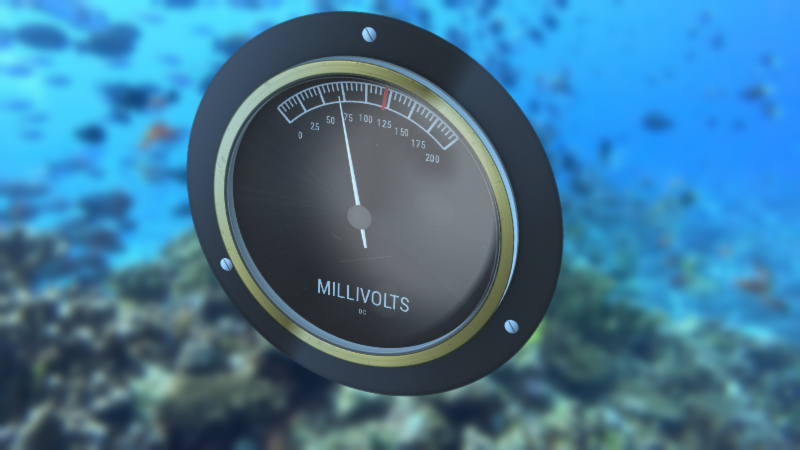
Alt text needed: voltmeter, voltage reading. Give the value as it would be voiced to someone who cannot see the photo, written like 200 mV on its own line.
75 mV
